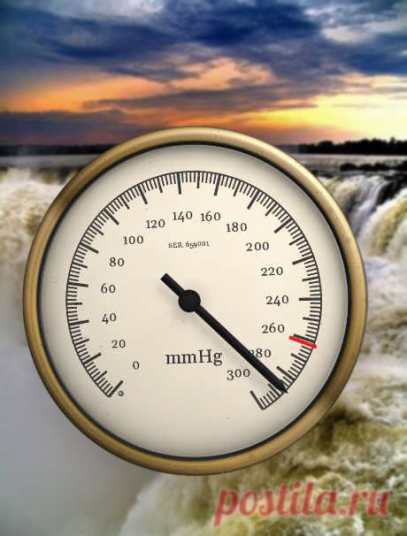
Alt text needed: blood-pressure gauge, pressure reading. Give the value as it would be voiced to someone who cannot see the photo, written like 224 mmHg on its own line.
286 mmHg
